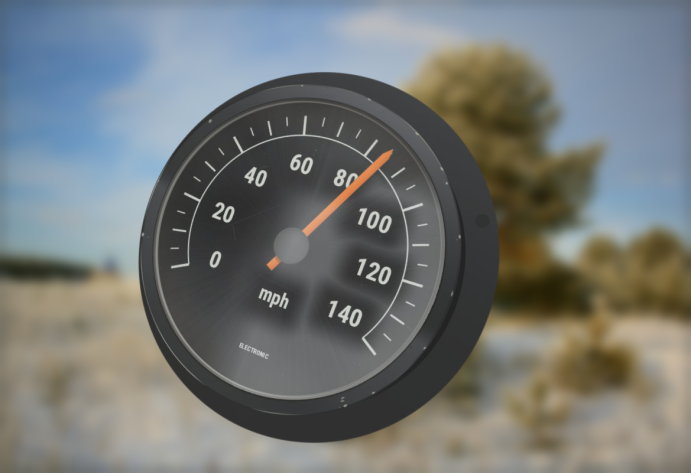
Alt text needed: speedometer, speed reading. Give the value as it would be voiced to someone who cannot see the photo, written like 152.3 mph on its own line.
85 mph
